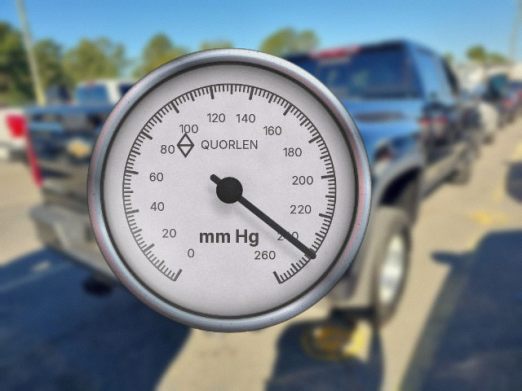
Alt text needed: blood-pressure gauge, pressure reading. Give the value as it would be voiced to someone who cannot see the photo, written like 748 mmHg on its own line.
240 mmHg
